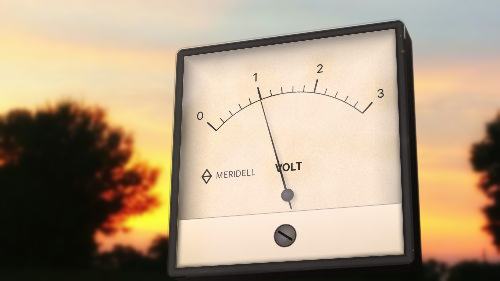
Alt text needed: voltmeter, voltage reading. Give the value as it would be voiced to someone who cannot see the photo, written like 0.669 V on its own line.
1 V
